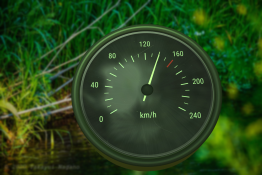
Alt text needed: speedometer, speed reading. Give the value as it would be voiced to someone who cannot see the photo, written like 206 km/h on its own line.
140 km/h
